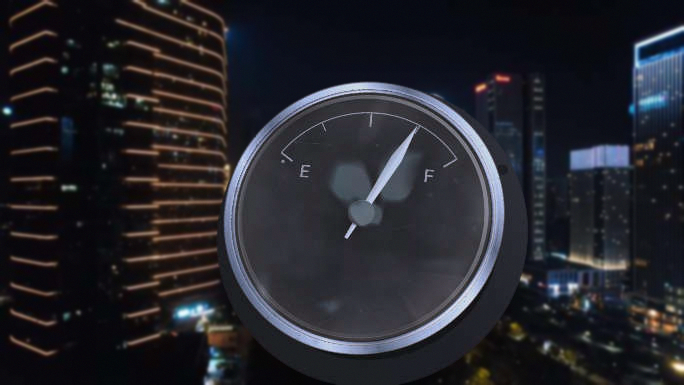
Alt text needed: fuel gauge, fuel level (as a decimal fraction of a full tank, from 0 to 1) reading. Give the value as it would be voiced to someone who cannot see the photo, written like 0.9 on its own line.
0.75
